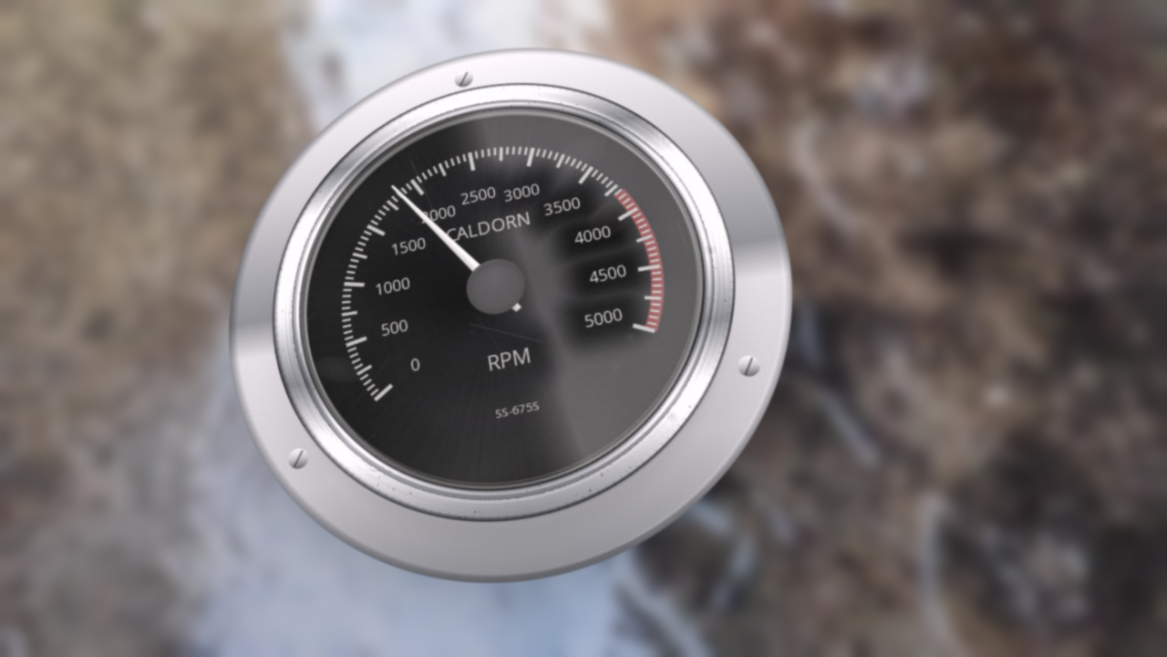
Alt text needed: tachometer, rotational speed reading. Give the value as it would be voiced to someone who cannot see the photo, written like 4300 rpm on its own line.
1850 rpm
